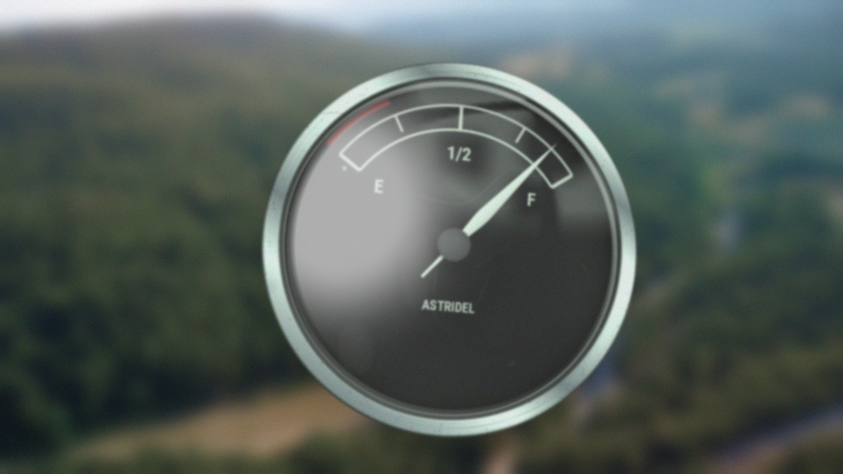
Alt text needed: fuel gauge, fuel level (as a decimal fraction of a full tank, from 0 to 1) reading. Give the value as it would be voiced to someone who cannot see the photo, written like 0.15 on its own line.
0.875
